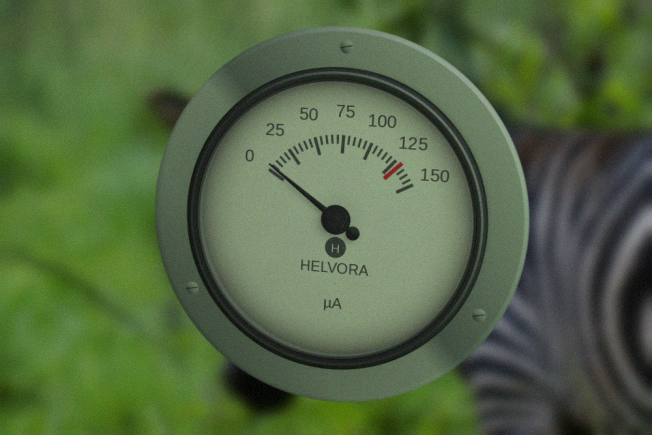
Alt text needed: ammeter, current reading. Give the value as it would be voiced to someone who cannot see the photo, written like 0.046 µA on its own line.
5 µA
